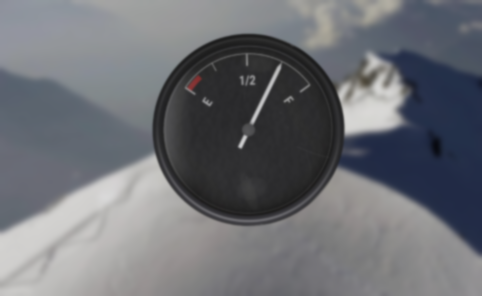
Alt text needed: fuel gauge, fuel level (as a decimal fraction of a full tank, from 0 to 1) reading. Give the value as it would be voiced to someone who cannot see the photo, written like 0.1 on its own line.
0.75
